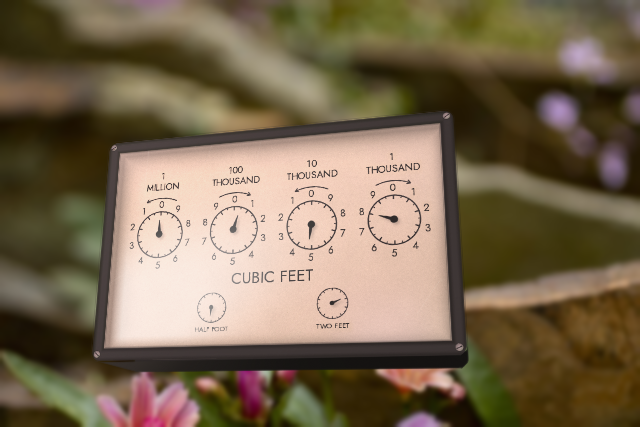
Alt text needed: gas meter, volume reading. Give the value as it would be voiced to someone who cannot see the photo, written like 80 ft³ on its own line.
4800 ft³
